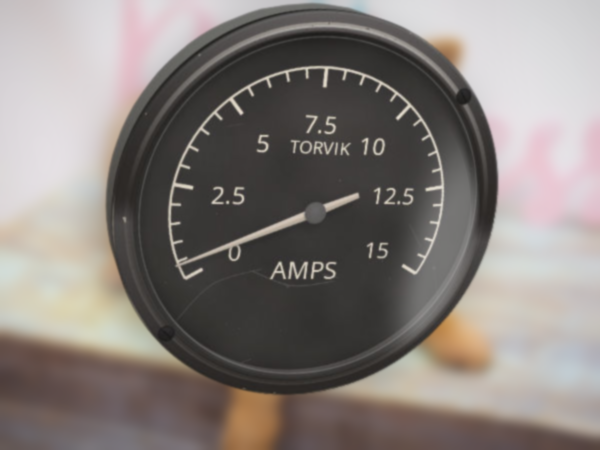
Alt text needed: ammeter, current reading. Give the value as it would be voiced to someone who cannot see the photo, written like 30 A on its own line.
0.5 A
